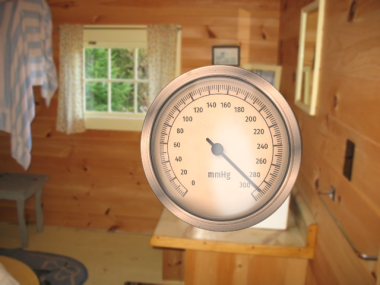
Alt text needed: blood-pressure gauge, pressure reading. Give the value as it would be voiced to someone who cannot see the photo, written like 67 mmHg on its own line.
290 mmHg
